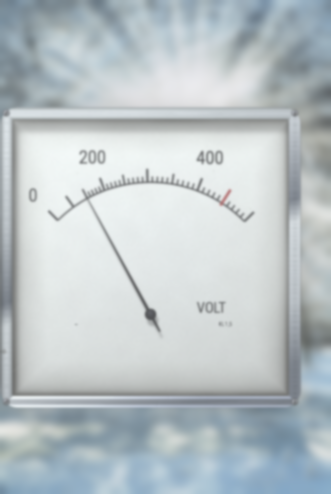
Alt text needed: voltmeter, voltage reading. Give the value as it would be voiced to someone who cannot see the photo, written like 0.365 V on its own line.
150 V
